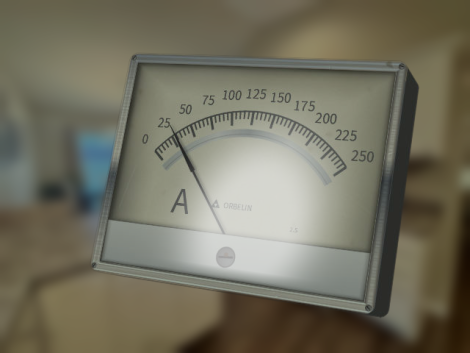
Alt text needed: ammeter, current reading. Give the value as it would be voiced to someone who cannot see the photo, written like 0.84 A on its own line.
30 A
